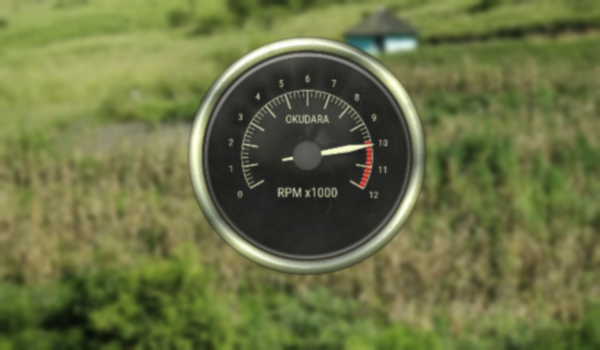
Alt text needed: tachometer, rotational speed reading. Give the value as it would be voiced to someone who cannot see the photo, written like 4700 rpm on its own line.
10000 rpm
